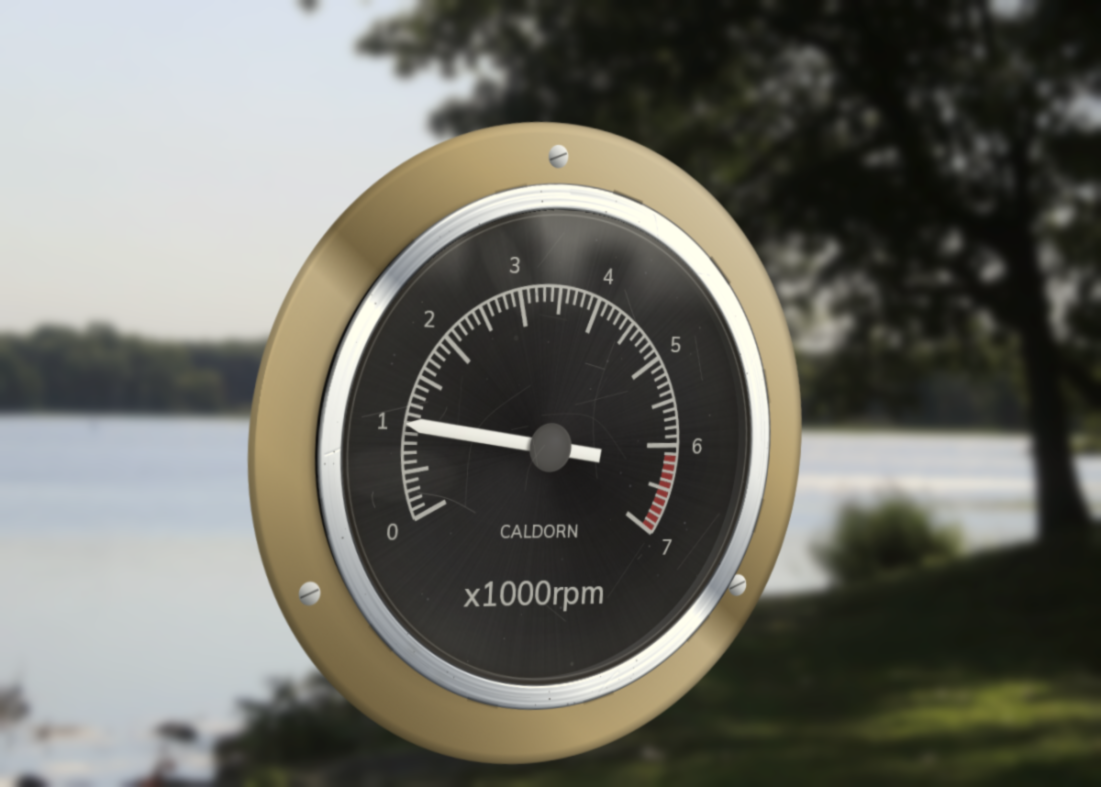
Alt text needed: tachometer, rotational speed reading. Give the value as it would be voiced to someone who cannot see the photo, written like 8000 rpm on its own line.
1000 rpm
